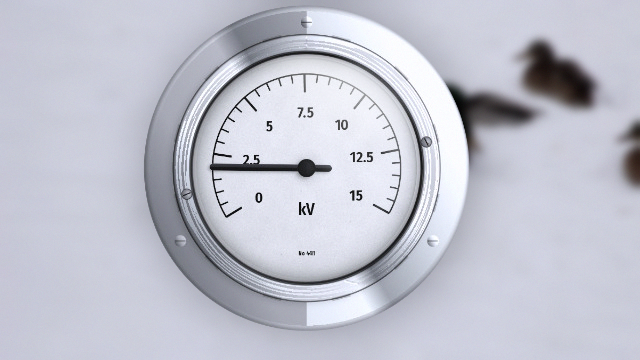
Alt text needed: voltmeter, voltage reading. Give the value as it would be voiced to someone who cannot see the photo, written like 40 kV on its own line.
2 kV
